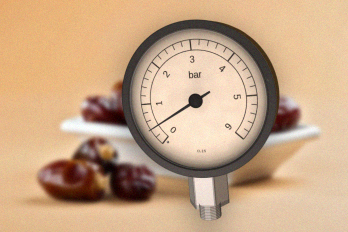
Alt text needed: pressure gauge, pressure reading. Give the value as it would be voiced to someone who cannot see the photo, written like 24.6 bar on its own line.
0.4 bar
